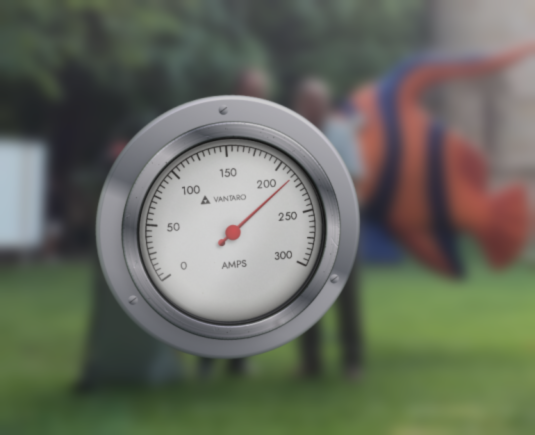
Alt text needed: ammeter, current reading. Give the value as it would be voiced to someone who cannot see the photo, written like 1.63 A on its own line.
215 A
